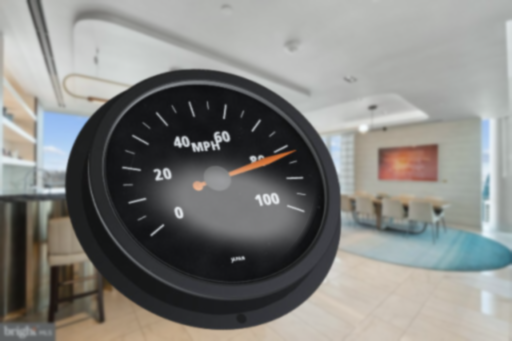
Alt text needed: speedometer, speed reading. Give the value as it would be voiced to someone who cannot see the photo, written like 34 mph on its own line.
82.5 mph
